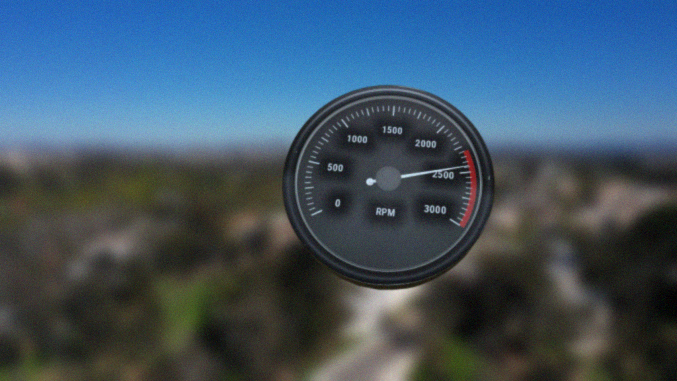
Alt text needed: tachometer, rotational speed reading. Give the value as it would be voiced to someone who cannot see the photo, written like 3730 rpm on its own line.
2450 rpm
